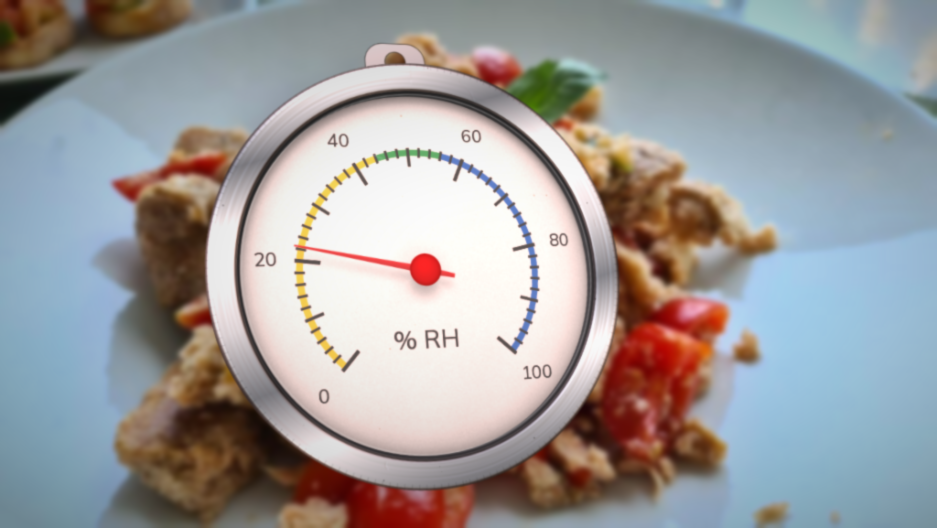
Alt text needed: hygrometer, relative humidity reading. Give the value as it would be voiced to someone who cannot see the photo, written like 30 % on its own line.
22 %
